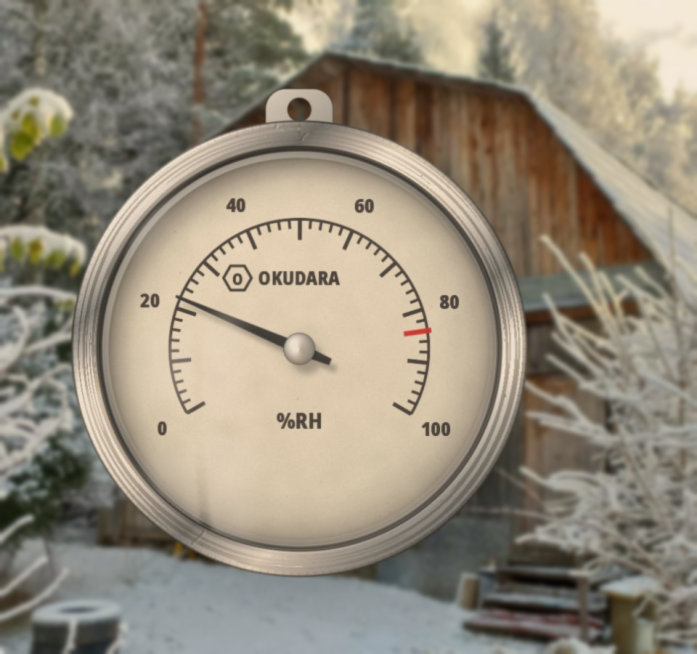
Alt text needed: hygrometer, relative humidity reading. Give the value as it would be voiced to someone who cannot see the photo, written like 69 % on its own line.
22 %
